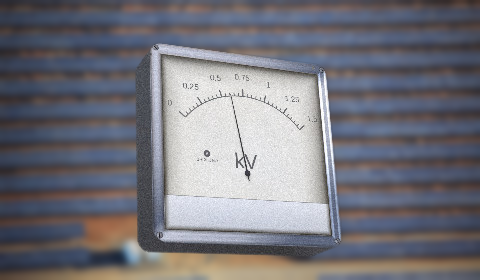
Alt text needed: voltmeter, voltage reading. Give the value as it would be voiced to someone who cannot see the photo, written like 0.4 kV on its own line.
0.6 kV
